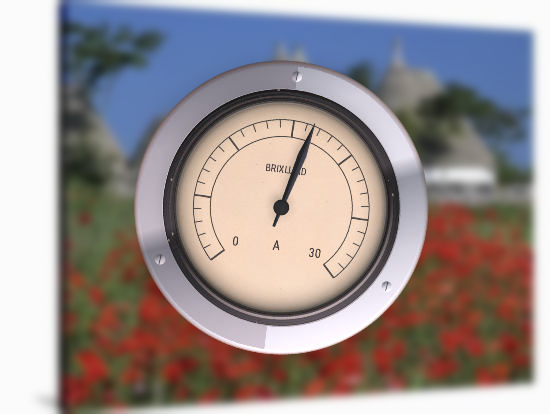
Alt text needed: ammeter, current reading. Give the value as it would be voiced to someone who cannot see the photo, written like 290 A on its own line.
16.5 A
